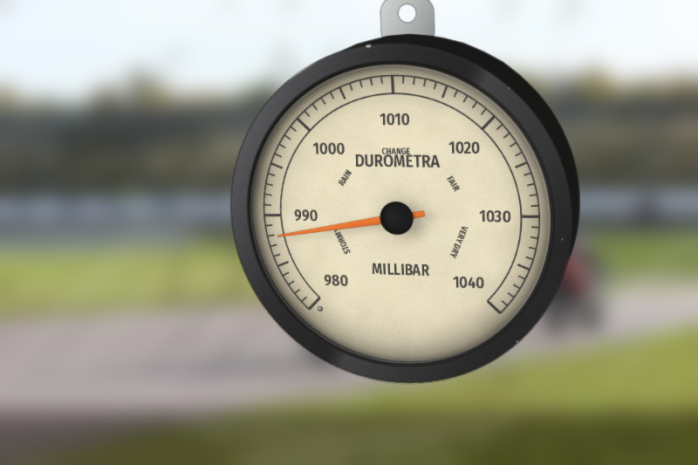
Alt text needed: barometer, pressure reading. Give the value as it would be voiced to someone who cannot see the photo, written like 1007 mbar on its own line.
988 mbar
